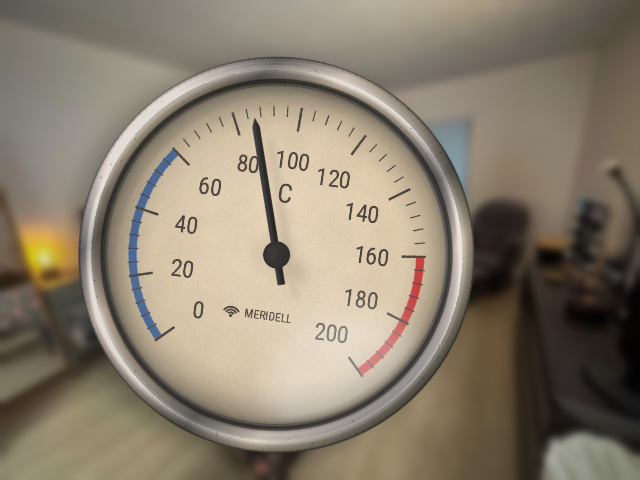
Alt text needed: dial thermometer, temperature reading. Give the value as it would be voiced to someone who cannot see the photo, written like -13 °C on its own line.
86 °C
